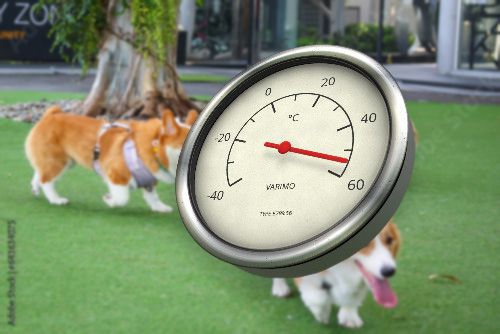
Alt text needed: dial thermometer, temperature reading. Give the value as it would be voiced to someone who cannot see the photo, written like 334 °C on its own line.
55 °C
